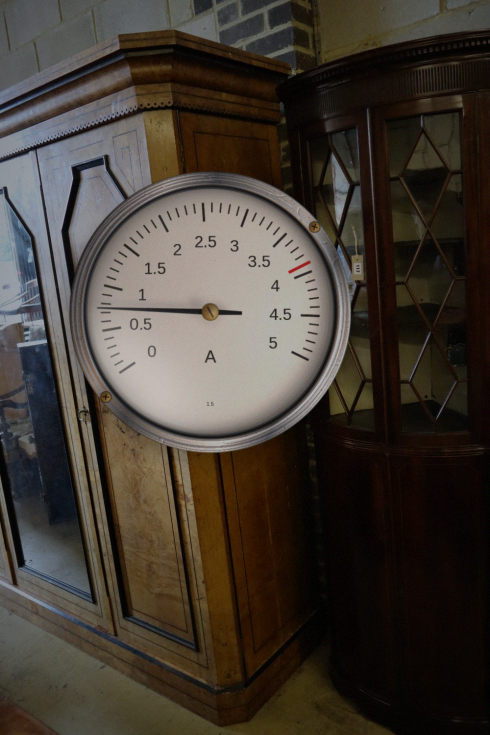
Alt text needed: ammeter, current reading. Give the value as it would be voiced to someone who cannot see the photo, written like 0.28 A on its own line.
0.75 A
